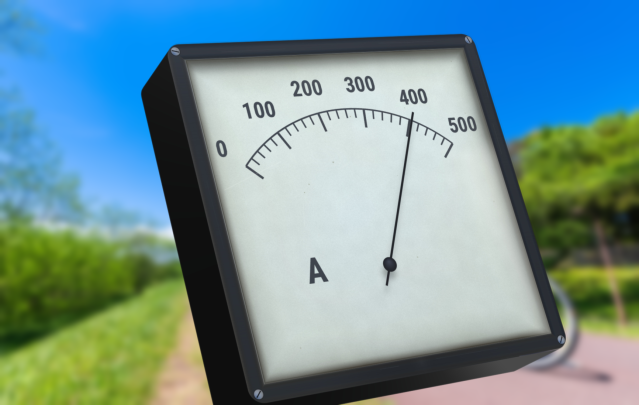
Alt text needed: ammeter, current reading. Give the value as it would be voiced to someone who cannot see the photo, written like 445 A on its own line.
400 A
